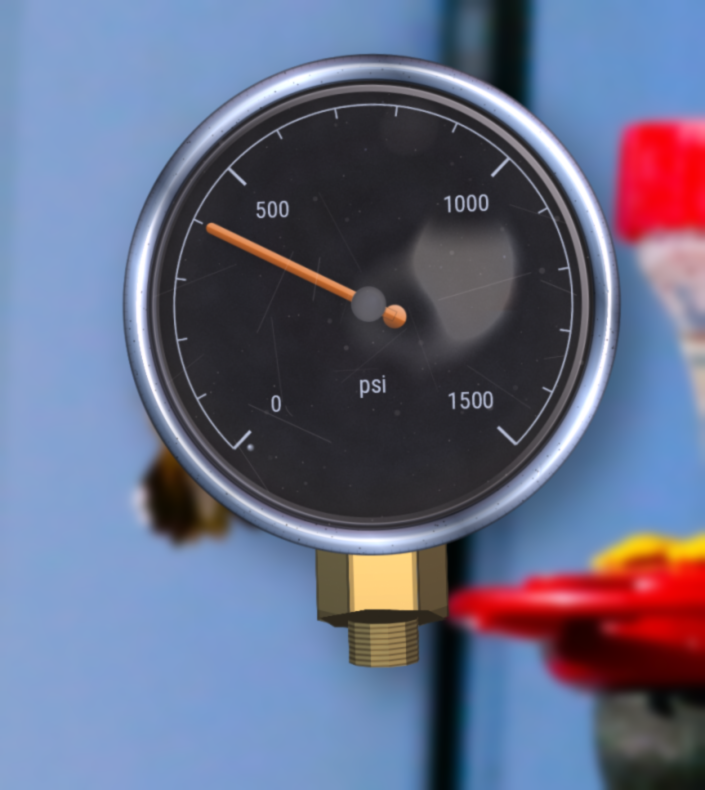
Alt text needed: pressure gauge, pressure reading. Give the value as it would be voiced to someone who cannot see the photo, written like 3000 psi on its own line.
400 psi
